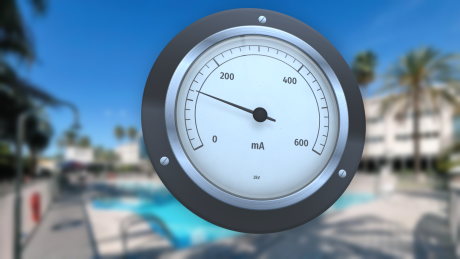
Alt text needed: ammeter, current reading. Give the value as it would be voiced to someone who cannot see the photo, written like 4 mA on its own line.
120 mA
